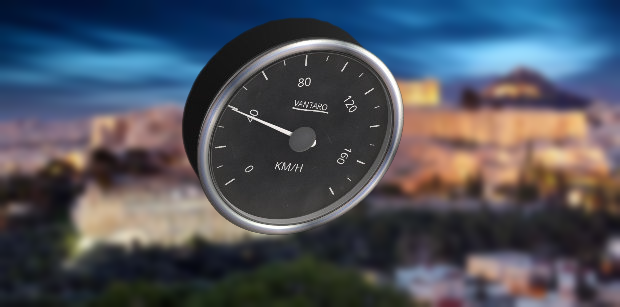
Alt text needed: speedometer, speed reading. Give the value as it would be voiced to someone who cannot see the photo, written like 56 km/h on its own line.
40 km/h
